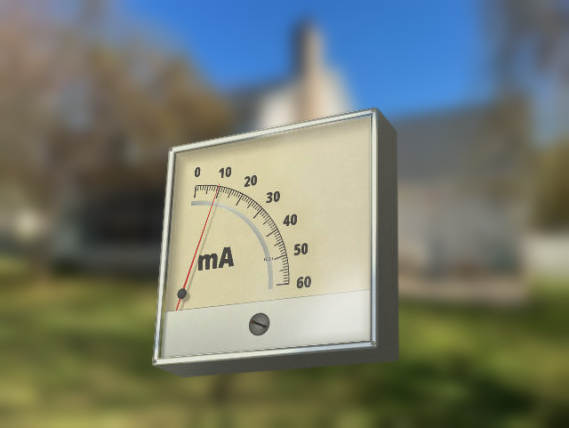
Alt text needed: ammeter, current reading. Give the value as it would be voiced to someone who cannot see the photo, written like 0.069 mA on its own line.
10 mA
